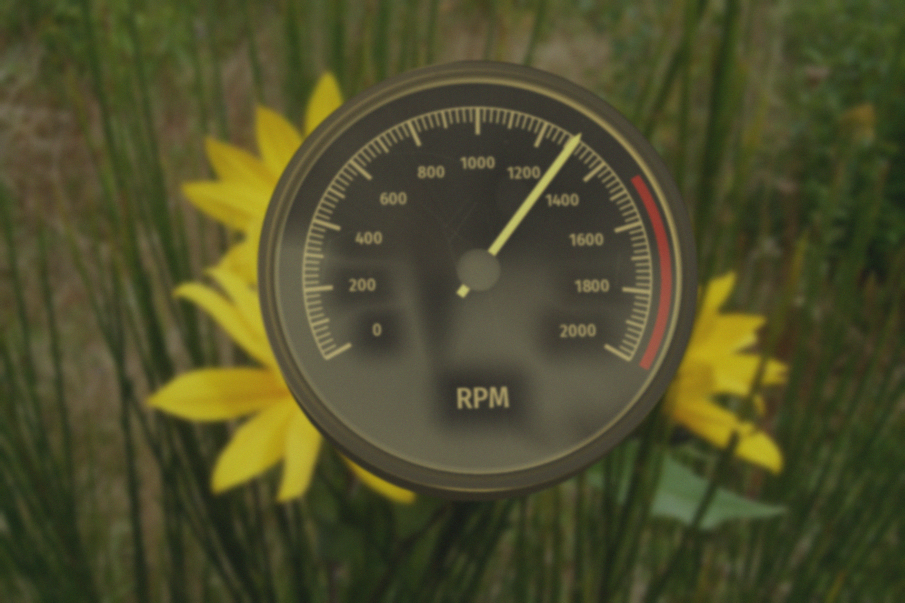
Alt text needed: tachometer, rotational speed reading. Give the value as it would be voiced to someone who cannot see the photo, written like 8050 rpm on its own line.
1300 rpm
